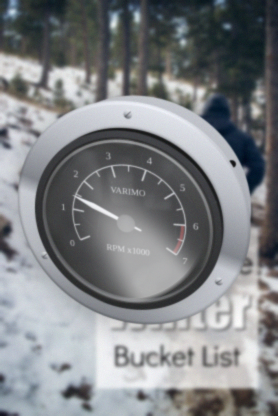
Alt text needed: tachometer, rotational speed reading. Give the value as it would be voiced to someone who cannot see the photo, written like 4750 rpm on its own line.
1500 rpm
